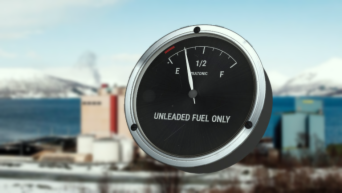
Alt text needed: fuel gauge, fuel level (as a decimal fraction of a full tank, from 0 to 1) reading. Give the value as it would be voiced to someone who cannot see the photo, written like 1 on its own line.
0.25
